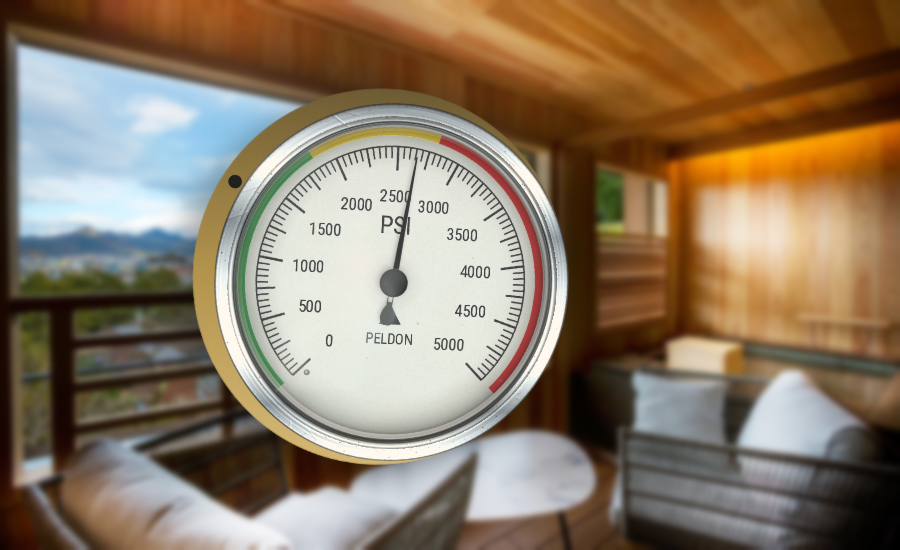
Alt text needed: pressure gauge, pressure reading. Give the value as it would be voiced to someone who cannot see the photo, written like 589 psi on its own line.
2650 psi
